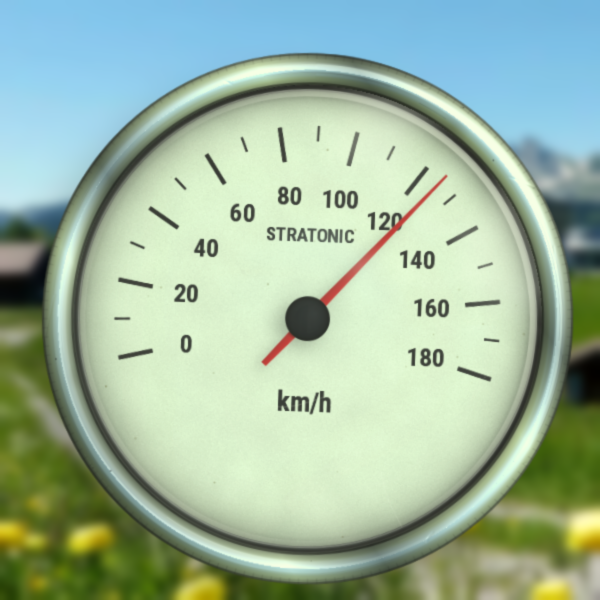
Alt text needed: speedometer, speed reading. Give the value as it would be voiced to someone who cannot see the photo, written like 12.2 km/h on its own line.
125 km/h
